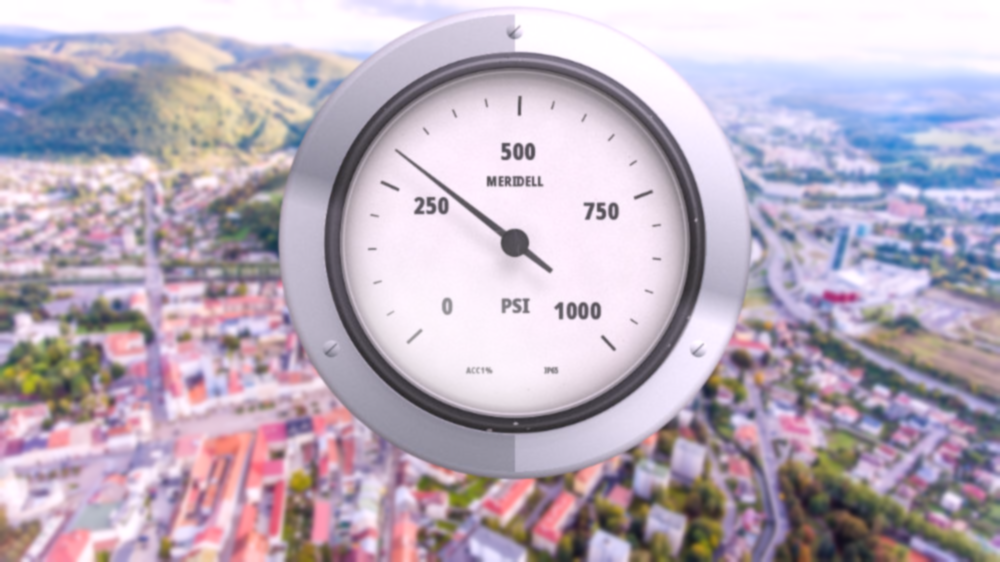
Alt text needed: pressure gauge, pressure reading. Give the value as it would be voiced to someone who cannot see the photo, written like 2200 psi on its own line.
300 psi
